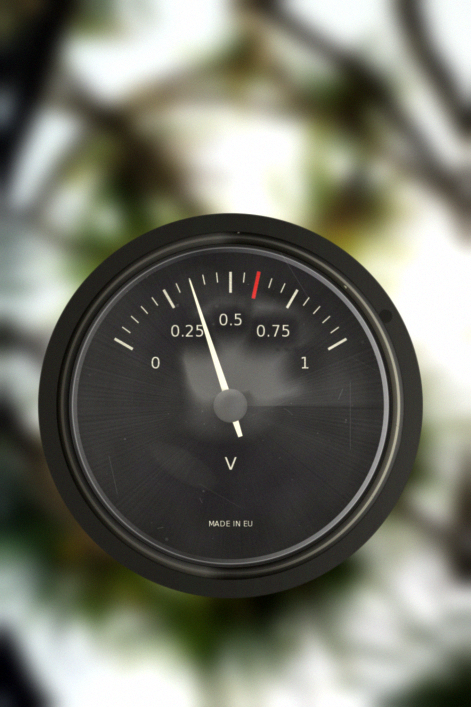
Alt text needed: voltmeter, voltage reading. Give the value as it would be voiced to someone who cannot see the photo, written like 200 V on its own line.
0.35 V
